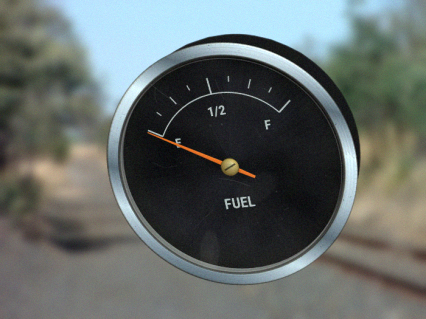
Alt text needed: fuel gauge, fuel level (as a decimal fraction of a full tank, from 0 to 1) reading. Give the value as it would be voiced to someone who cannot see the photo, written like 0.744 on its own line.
0
